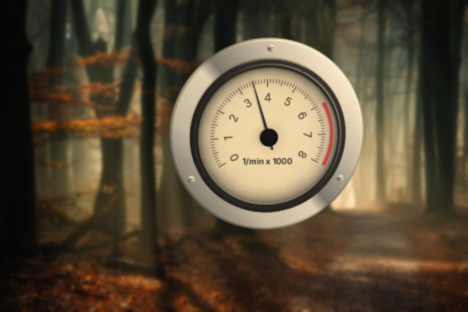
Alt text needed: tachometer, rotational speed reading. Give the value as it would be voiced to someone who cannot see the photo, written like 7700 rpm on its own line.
3500 rpm
